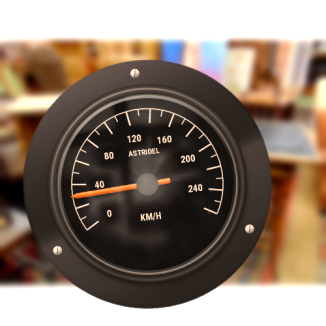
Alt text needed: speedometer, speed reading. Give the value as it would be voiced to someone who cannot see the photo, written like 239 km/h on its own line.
30 km/h
